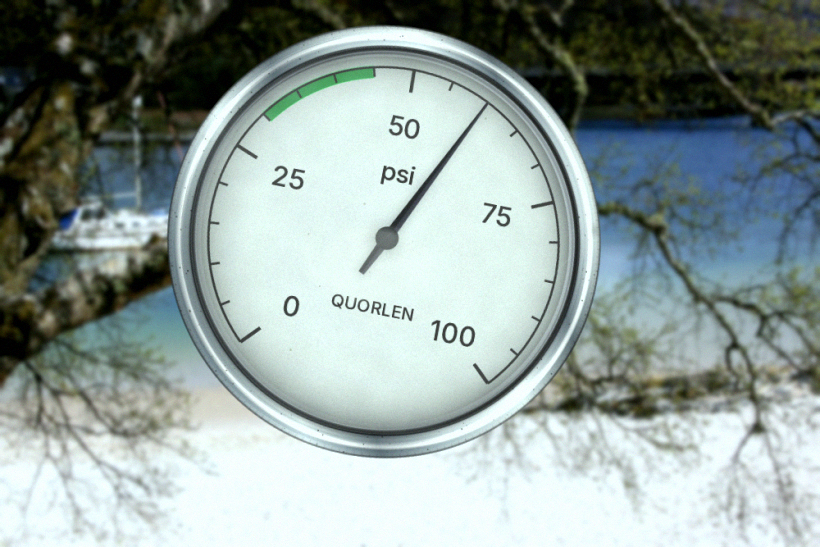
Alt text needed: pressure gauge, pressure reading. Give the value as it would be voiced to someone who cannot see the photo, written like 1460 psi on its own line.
60 psi
